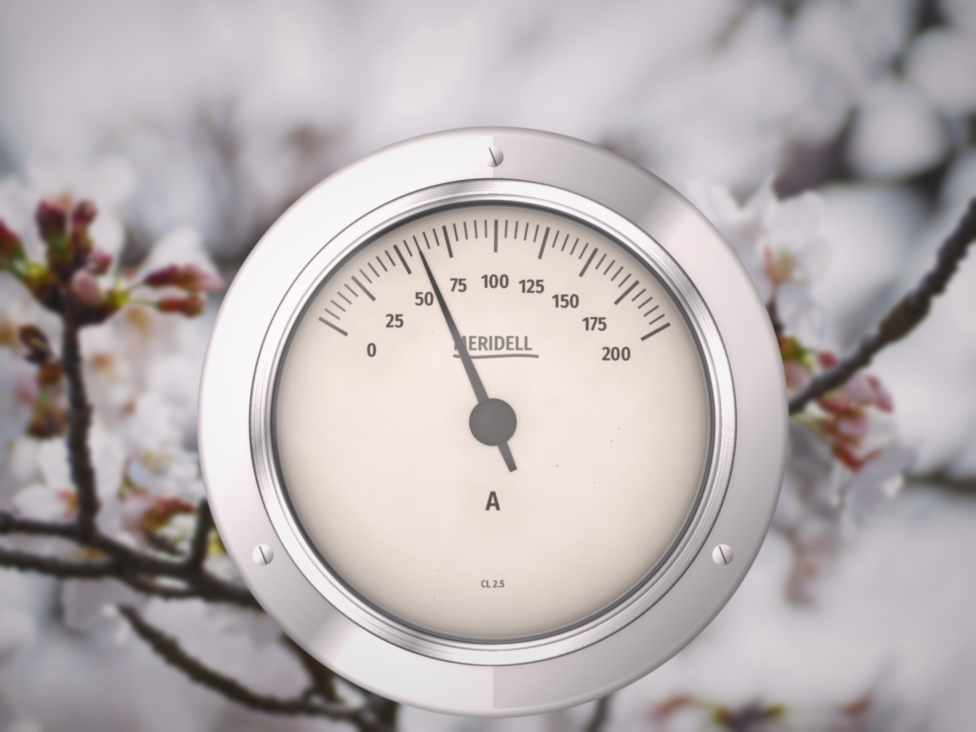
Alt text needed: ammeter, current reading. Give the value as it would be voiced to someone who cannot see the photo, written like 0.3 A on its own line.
60 A
